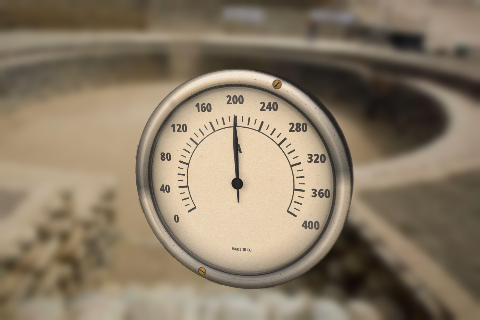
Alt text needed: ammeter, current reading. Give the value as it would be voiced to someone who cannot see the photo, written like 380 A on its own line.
200 A
